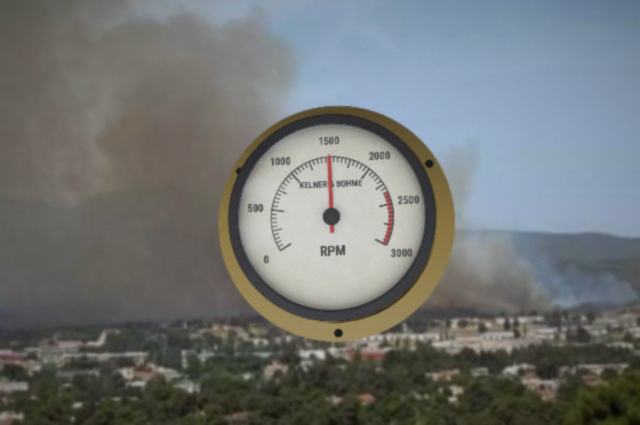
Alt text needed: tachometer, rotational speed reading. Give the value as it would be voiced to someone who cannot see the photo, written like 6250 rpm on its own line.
1500 rpm
